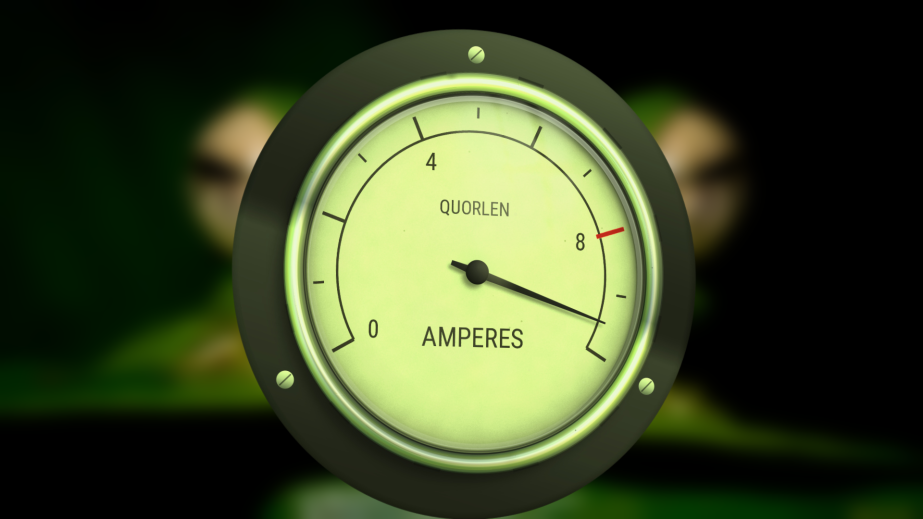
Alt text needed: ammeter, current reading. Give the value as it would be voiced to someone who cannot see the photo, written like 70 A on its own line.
9.5 A
